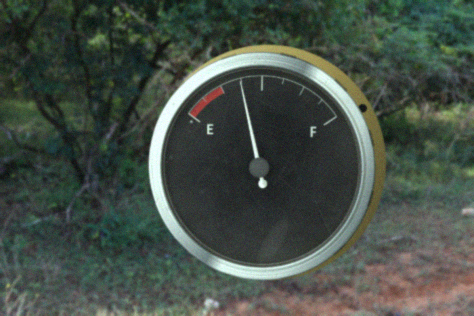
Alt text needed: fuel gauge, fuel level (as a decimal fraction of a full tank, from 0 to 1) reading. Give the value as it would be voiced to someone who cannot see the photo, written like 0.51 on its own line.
0.375
